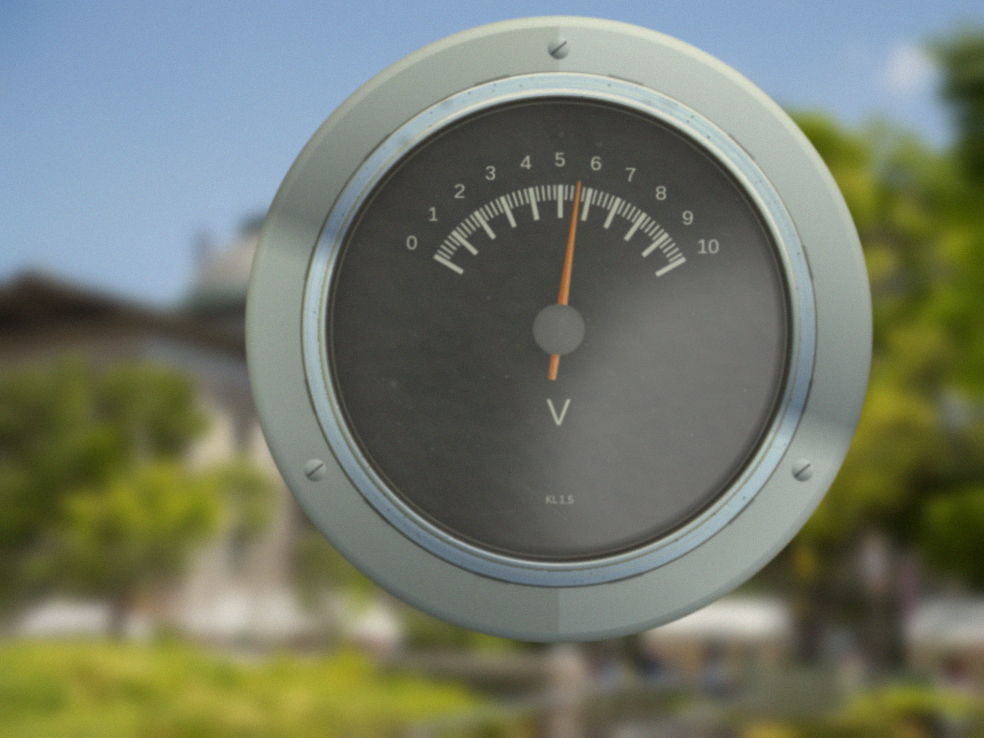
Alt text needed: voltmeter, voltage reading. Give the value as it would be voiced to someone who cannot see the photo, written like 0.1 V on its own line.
5.6 V
